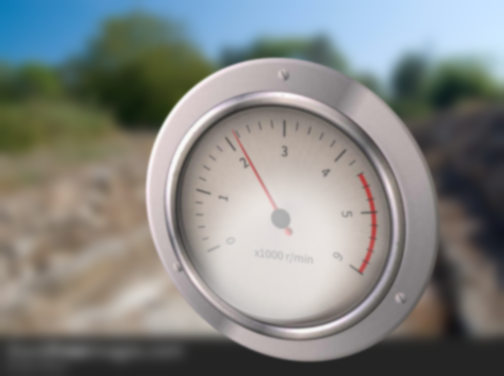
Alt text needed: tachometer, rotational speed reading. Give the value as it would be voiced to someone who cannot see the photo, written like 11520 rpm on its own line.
2200 rpm
